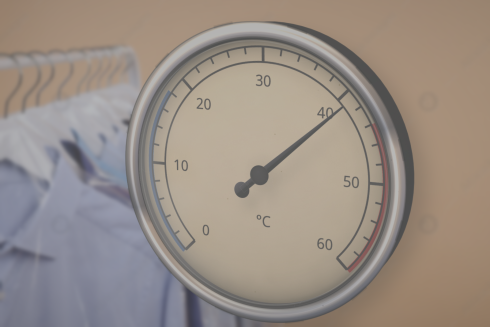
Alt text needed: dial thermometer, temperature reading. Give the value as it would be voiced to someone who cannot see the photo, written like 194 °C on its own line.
41 °C
